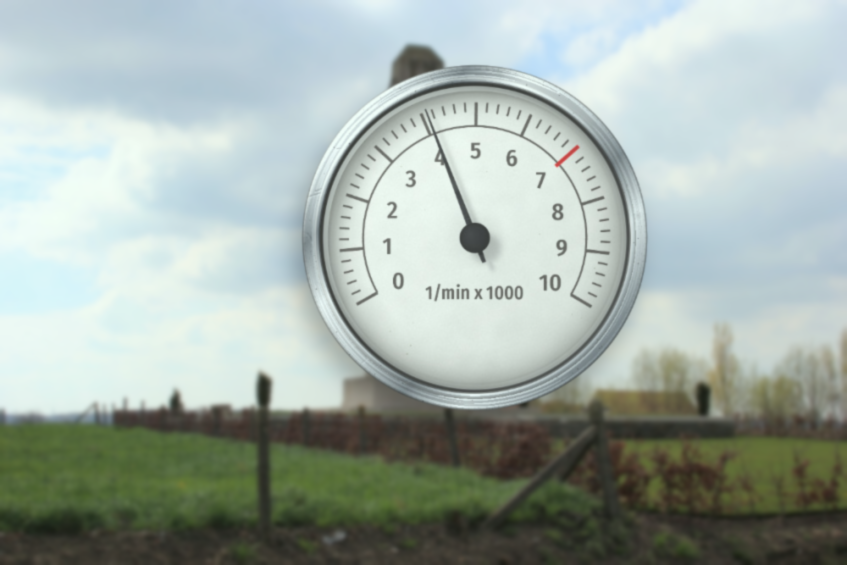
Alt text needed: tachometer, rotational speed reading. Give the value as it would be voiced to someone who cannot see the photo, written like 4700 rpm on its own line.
4100 rpm
